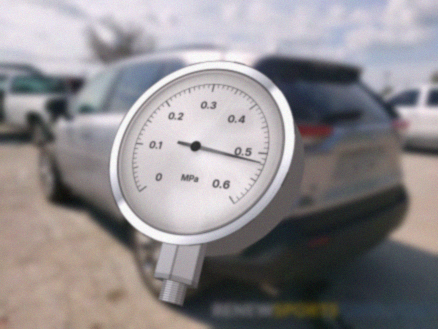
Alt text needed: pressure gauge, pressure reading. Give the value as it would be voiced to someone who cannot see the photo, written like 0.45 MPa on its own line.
0.52 MPa
